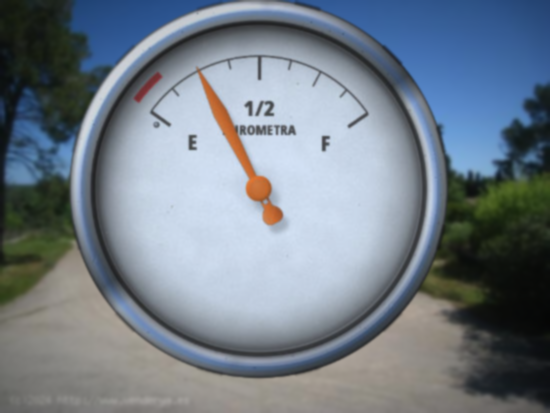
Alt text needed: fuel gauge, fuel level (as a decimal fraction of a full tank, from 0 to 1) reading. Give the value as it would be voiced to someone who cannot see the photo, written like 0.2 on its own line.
0.25
